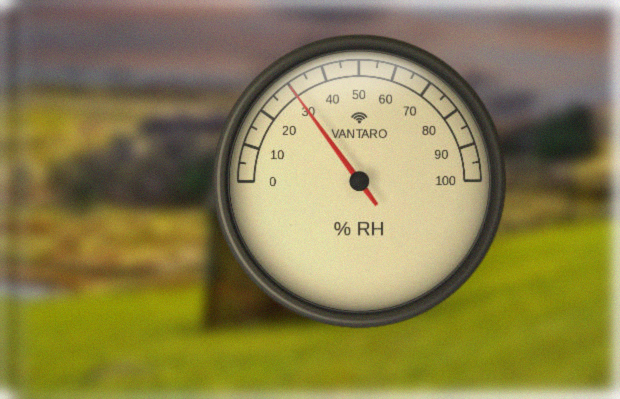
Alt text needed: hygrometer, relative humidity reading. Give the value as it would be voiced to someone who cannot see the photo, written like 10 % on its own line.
30 %
